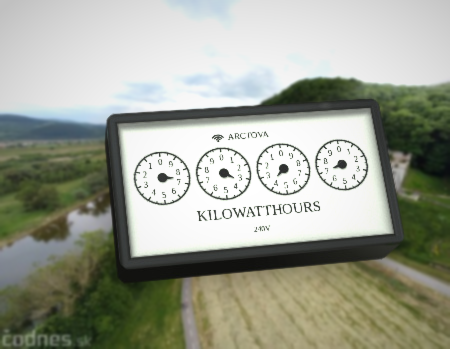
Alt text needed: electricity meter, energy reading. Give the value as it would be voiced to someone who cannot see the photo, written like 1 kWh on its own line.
7337 kWh
